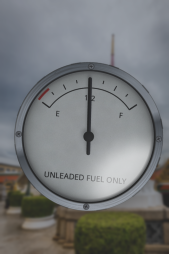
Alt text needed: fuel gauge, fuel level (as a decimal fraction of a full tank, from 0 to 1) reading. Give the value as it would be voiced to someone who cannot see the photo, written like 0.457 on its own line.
0.5
